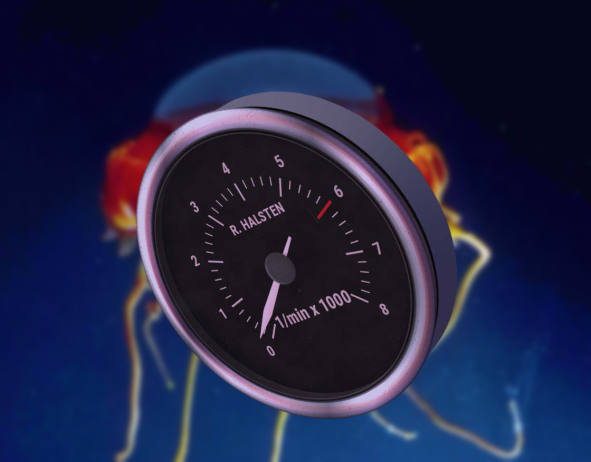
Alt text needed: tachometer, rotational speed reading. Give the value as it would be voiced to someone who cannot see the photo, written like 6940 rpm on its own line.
200 rpm
